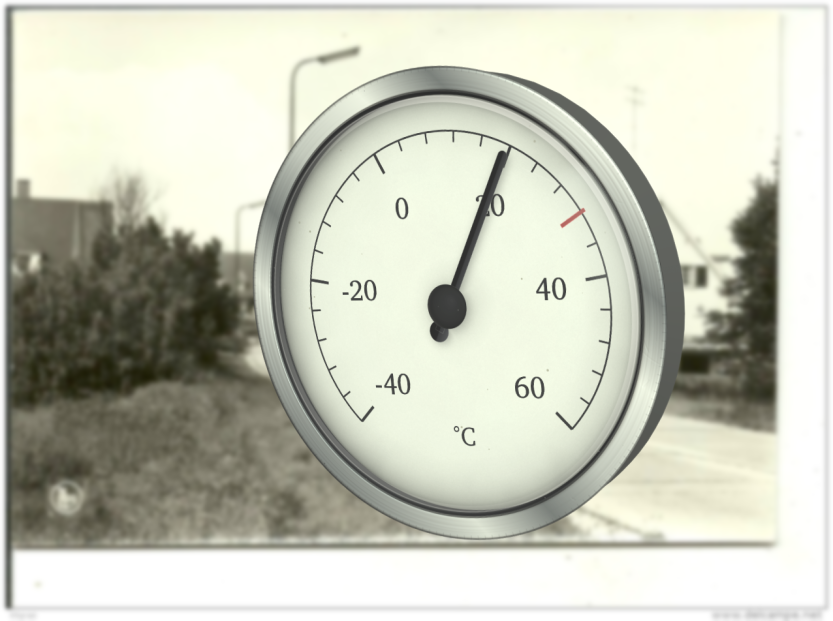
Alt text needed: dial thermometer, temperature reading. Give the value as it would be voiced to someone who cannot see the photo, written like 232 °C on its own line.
20 °C
